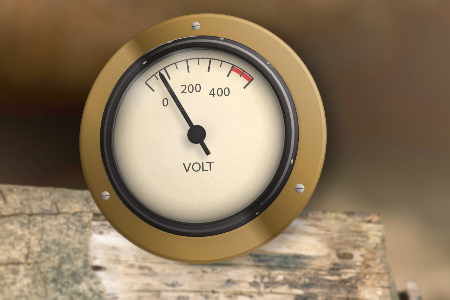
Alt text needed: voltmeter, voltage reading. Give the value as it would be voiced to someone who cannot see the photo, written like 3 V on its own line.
75 V
